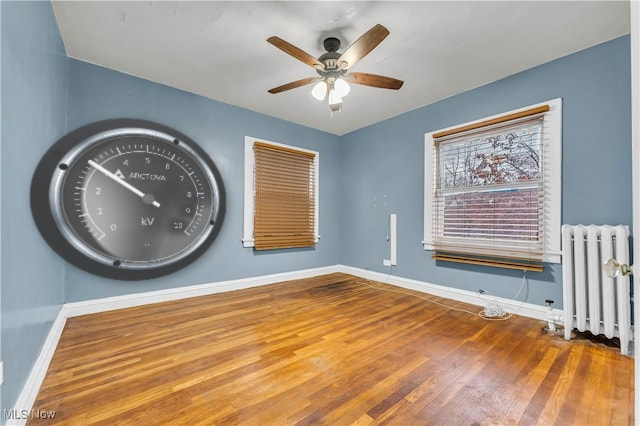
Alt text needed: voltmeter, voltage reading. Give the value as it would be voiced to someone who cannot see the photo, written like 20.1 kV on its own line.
3 kV
